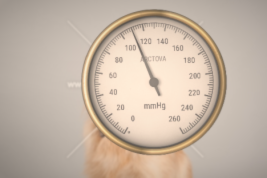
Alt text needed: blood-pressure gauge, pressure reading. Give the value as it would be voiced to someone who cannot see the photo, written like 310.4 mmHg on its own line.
110 mmHg
